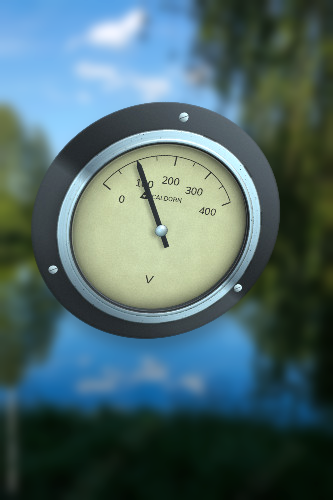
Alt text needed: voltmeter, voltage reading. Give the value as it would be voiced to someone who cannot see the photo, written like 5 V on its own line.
100 V
